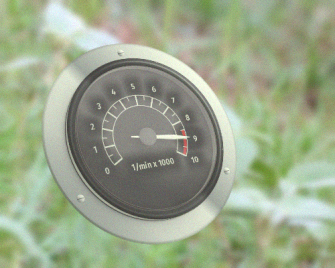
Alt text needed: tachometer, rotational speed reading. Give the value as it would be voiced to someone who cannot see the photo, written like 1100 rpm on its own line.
9000 rpm
